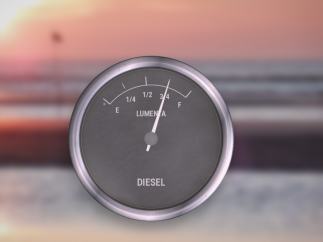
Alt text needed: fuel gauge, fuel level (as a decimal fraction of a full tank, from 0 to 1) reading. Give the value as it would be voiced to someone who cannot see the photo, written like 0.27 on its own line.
0.75
